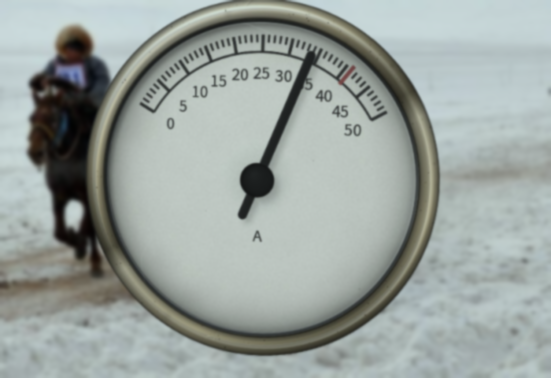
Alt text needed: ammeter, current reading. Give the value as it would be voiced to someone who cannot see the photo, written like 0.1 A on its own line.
34 A
